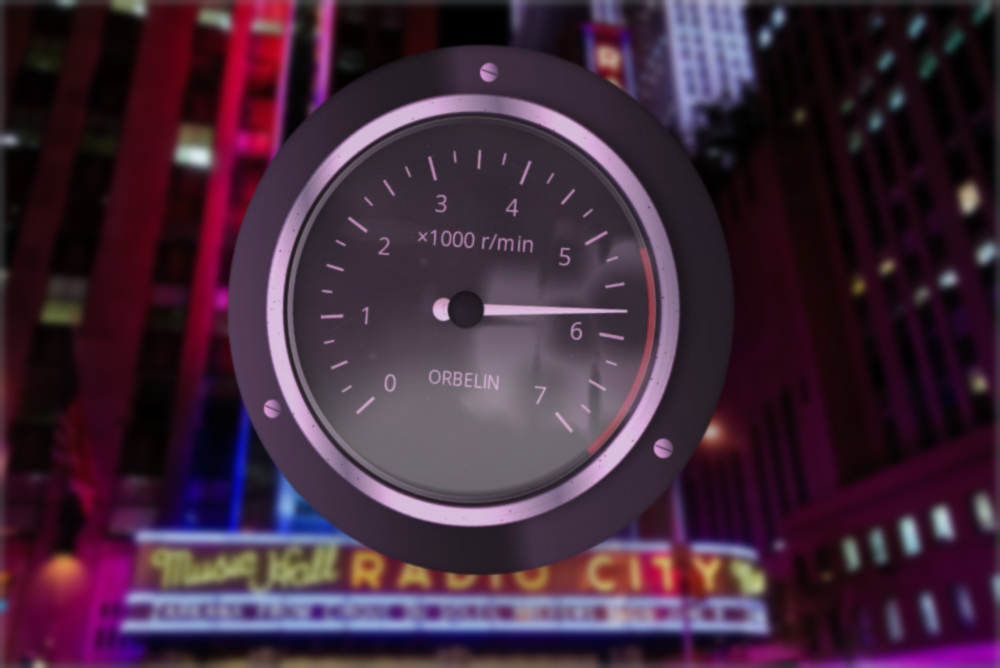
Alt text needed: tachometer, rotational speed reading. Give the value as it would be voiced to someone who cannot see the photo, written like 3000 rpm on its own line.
5750 rpm
